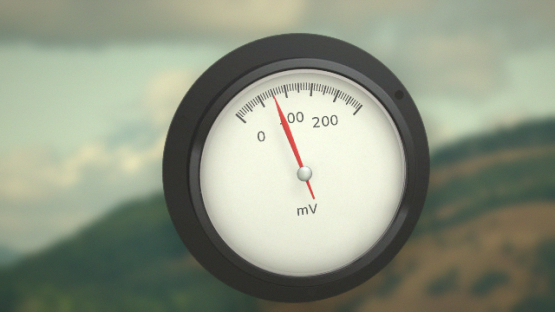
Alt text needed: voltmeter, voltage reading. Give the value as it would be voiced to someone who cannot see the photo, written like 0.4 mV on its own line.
75 mV
